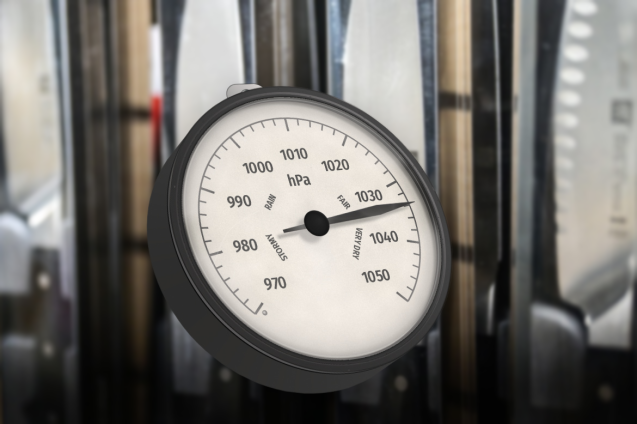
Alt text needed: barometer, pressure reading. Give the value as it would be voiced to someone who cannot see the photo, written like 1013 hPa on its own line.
1034 hPa
